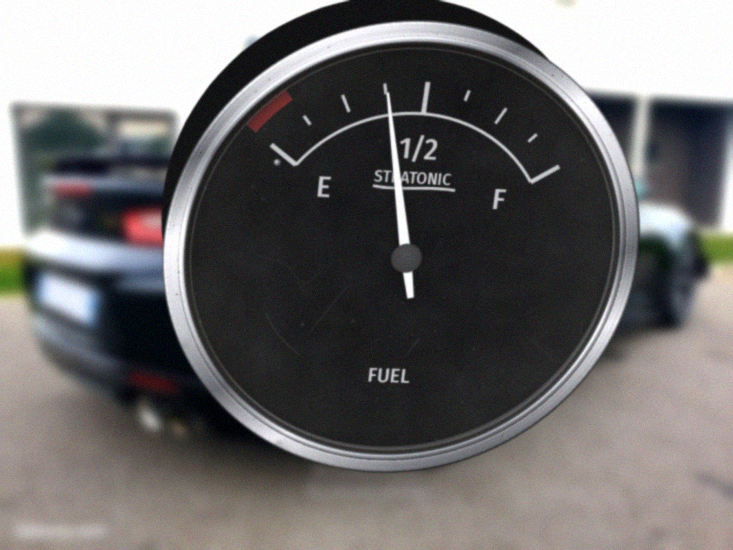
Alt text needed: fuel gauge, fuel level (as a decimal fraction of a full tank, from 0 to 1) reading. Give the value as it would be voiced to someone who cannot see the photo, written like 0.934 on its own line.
0.375
